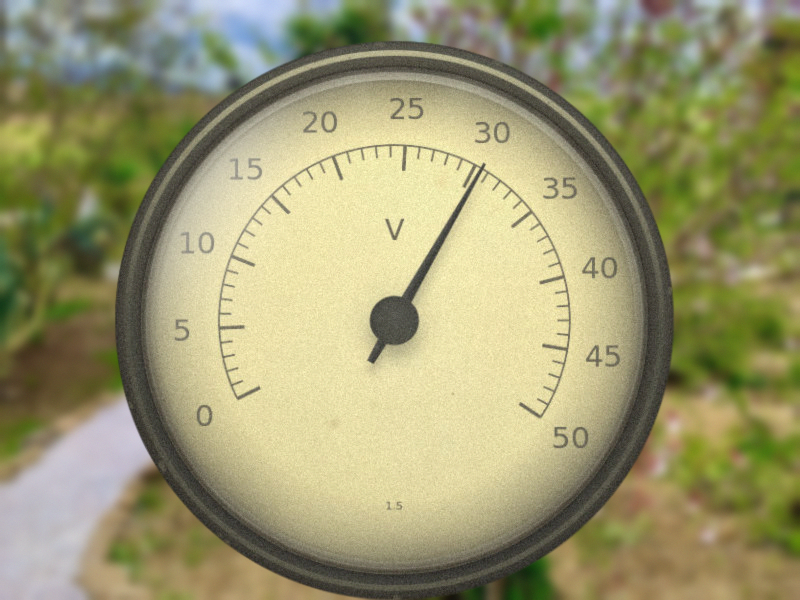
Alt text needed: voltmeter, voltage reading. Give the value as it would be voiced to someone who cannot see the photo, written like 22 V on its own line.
30.5 V
